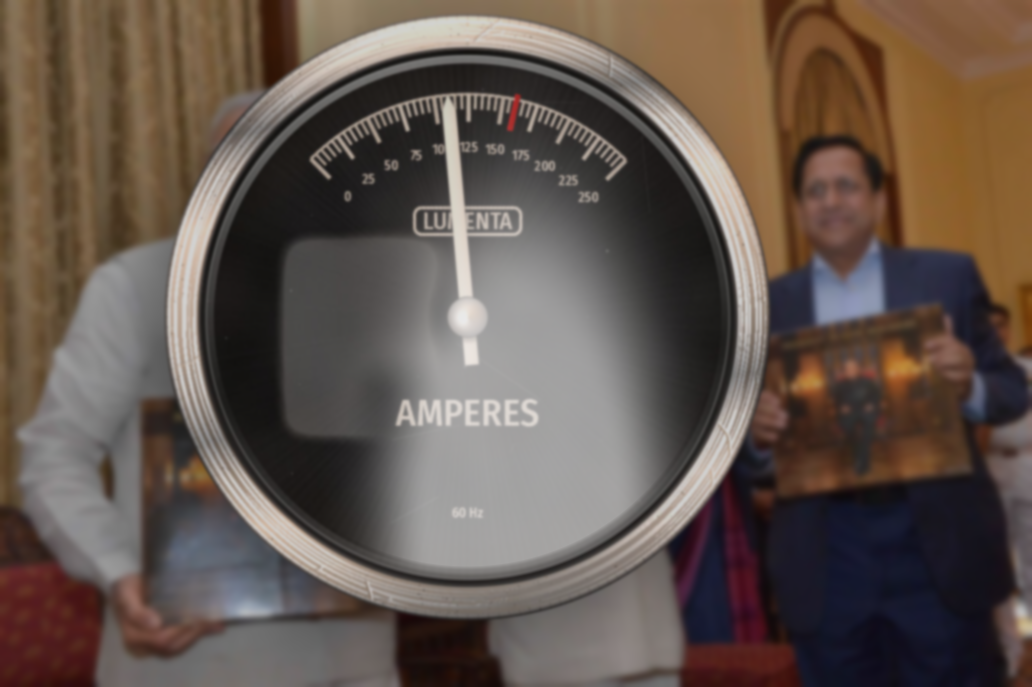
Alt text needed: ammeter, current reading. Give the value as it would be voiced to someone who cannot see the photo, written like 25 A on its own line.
110 A
